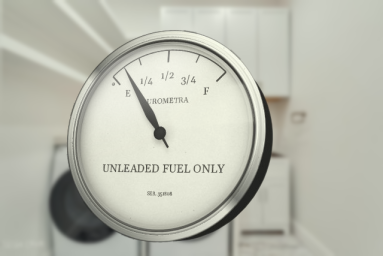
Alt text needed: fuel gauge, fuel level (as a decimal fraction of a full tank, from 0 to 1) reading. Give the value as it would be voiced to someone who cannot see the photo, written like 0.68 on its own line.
0.125
